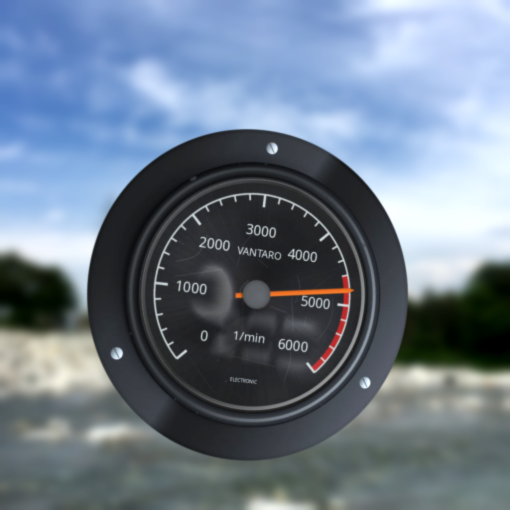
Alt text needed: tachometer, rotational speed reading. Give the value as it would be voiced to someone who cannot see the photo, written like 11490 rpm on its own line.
4800 rpm
